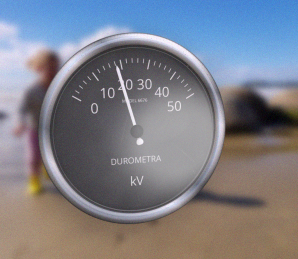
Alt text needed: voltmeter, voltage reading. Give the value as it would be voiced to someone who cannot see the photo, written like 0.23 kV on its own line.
18 kV
